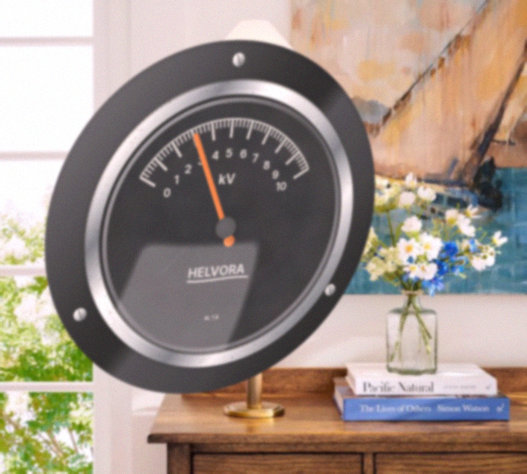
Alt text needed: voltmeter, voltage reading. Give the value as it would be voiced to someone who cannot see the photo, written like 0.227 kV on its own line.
3 kV
